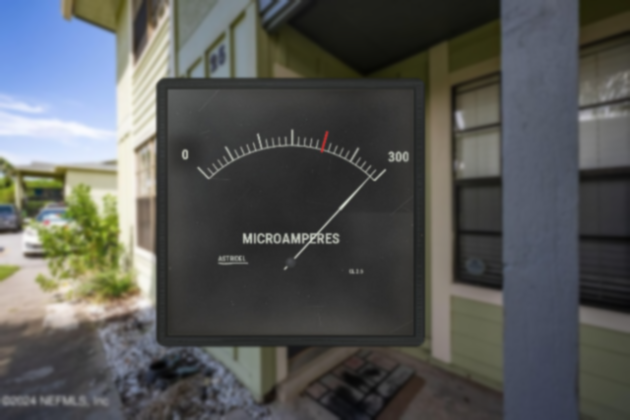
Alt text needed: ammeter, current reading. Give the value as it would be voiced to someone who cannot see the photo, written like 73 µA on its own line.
290 µA
